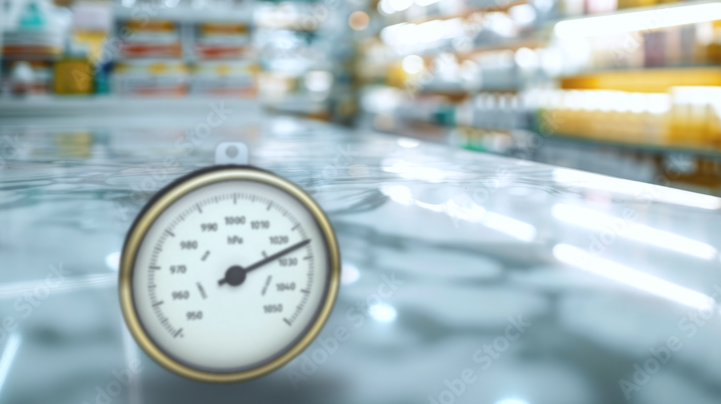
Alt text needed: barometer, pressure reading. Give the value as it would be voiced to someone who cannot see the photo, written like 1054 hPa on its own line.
1025 hPa
